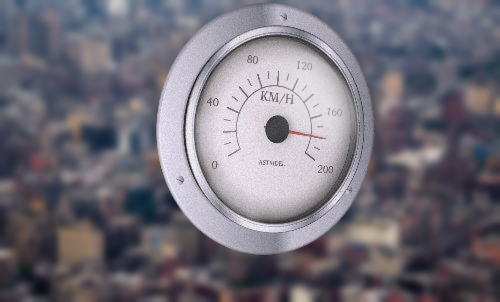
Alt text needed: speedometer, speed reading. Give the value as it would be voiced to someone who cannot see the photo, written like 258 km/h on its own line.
180 km/h
